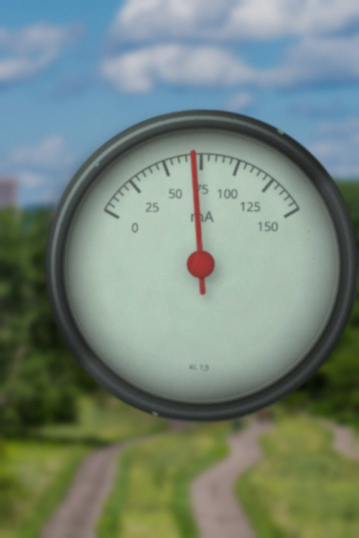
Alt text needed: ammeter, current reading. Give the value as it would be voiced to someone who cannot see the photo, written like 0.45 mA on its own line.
70 mA
